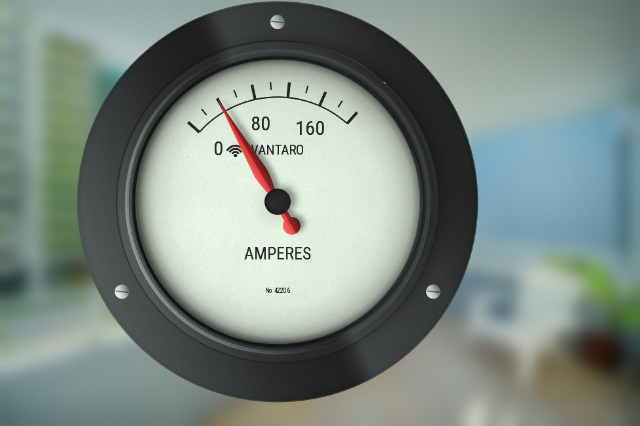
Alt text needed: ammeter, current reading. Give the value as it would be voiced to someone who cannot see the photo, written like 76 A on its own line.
40 A
